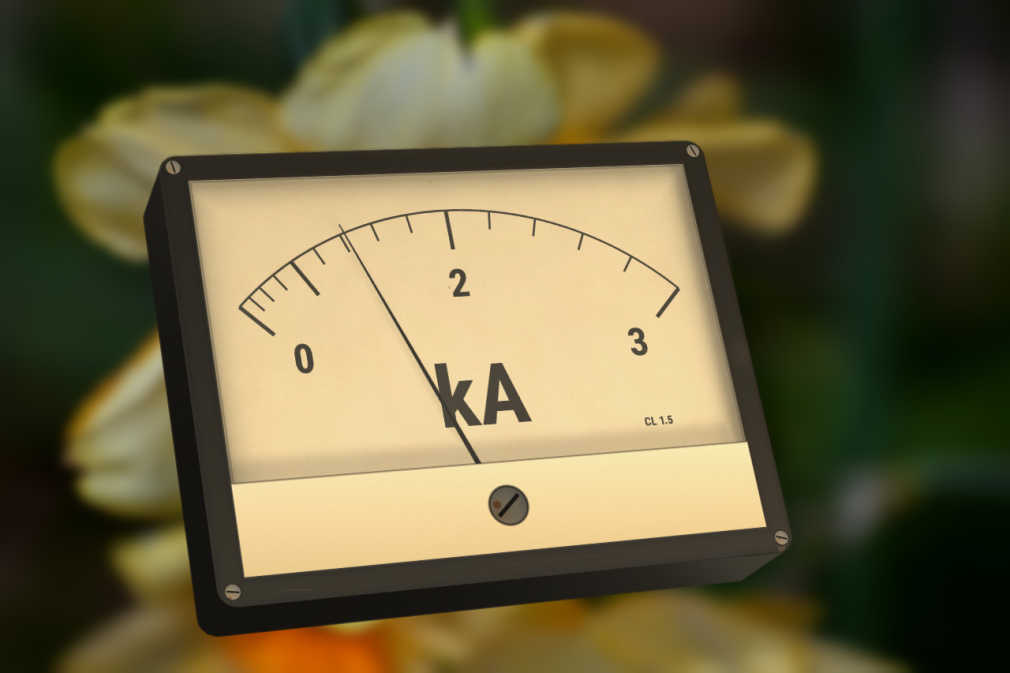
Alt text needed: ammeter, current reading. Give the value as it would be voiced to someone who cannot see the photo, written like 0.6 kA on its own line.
1.4 kA
